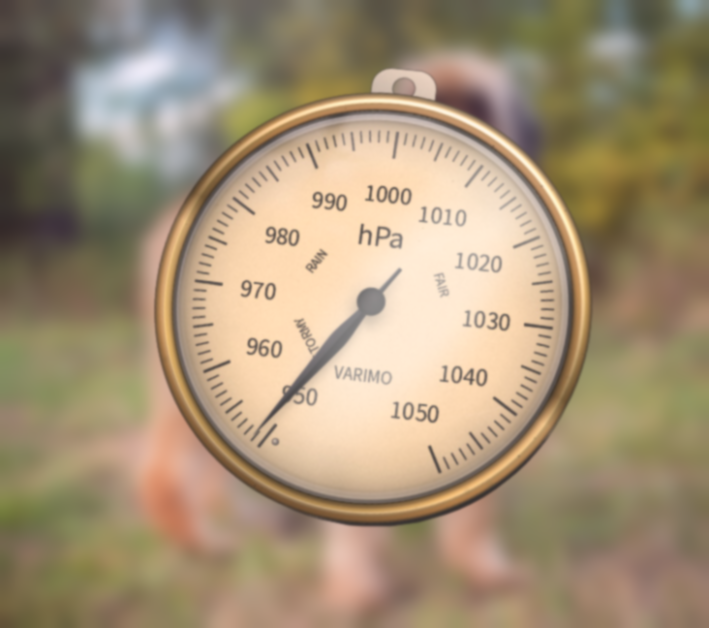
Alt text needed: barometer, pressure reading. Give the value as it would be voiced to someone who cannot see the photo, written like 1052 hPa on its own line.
951 hPa
